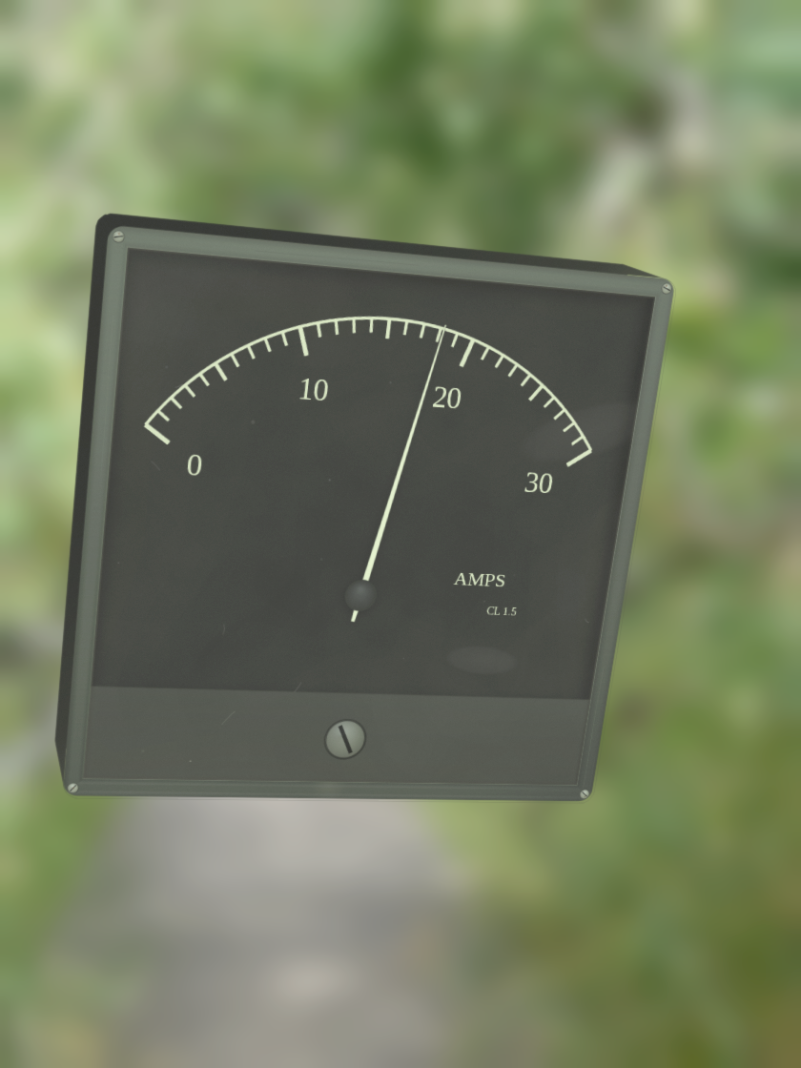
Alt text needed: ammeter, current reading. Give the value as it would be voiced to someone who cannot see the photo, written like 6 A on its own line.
18 A
